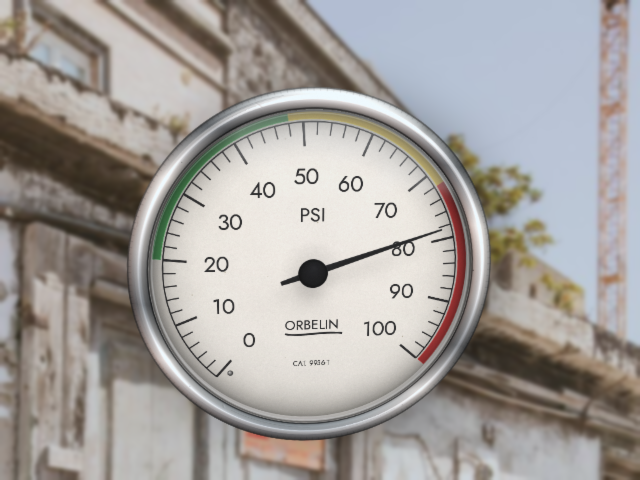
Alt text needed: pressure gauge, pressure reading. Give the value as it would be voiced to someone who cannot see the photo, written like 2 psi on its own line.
78 psi
